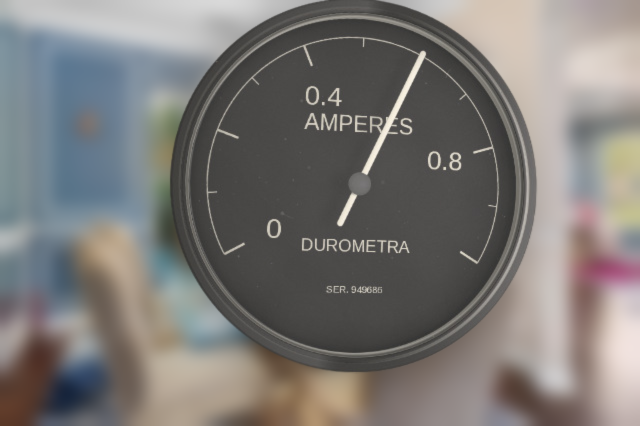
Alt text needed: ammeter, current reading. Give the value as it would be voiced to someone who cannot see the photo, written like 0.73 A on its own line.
0.6 A
